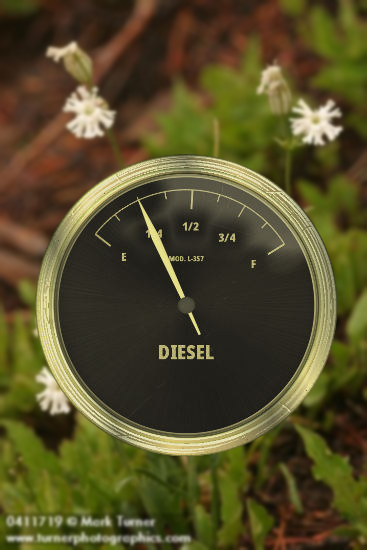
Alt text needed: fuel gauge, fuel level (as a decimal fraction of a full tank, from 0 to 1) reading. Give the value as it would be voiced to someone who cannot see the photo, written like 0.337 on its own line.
0.25
